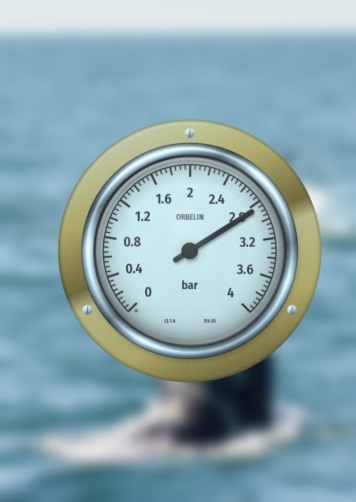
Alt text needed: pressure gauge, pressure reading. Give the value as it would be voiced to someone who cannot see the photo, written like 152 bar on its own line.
2.85 bar
